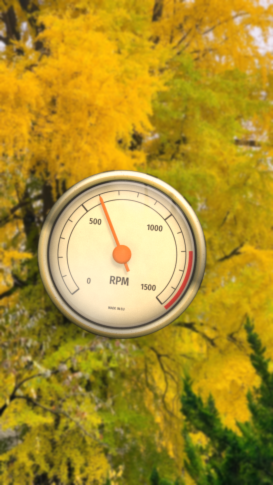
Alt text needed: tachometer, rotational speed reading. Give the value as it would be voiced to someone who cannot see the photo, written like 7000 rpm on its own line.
600 rpm
